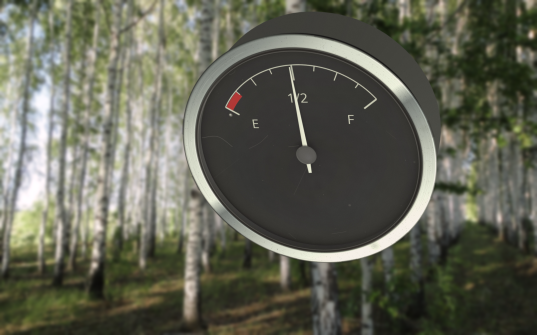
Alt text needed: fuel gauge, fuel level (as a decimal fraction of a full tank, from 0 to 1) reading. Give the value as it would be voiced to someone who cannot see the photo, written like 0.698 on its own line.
0.5
